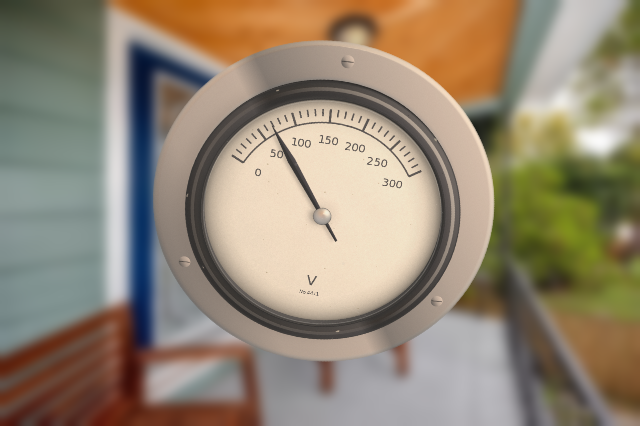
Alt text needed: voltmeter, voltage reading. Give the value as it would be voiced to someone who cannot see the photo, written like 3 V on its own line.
70 V
